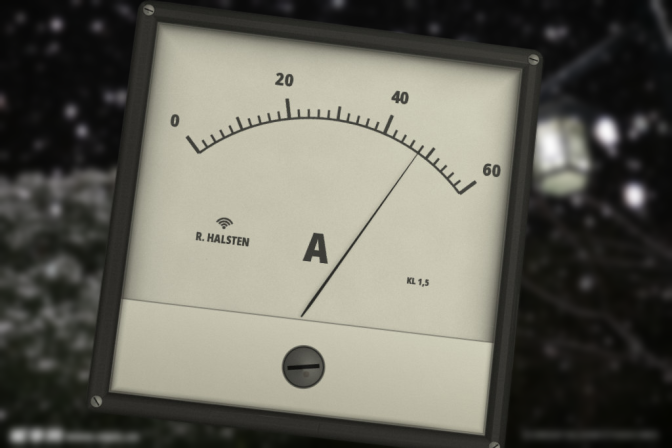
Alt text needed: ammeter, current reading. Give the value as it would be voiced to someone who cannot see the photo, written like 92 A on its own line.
48 A
